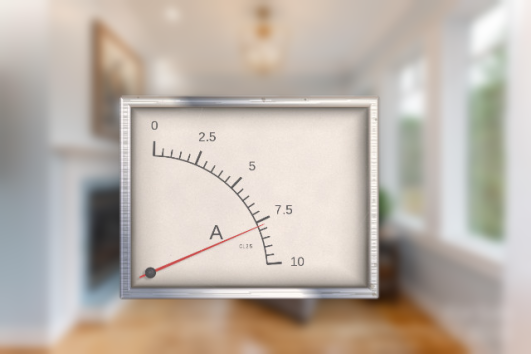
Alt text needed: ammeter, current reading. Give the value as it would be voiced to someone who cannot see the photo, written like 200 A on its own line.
7.75 A
